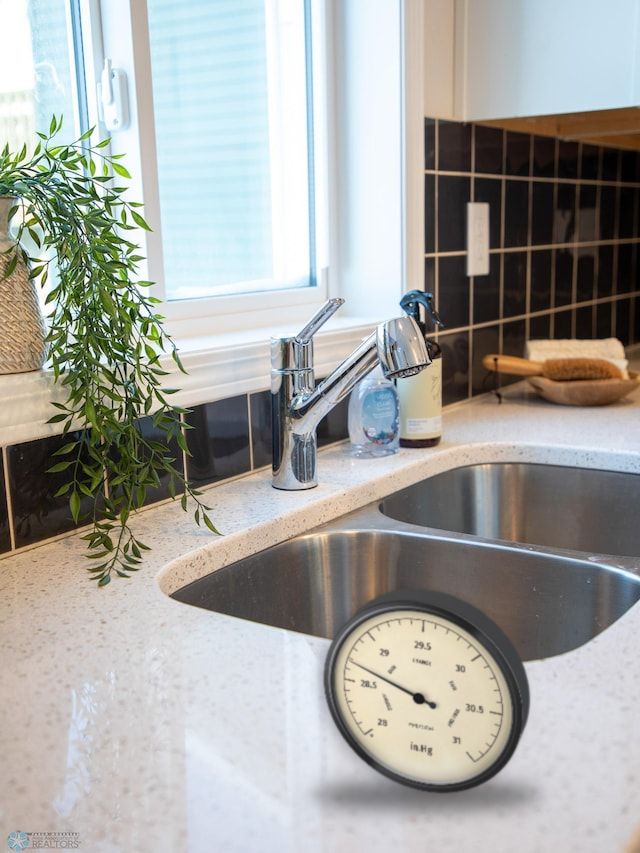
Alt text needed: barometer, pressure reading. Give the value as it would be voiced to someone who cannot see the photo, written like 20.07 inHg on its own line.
28.7 inHg
